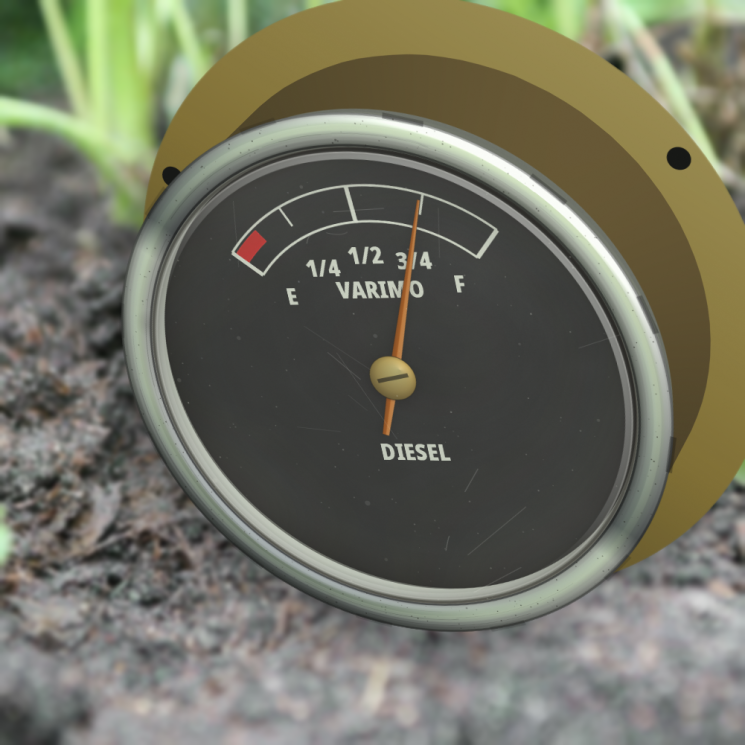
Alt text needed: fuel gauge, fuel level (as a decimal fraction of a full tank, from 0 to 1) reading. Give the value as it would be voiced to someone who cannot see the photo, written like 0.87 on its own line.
0.75
